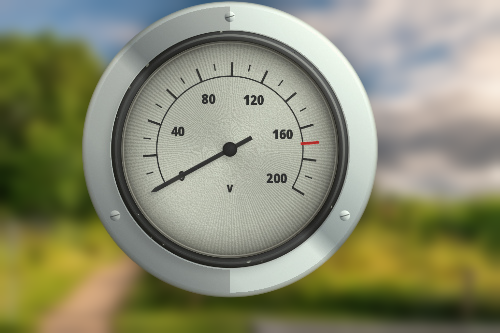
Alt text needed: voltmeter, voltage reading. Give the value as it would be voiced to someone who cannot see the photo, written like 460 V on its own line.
0 V
